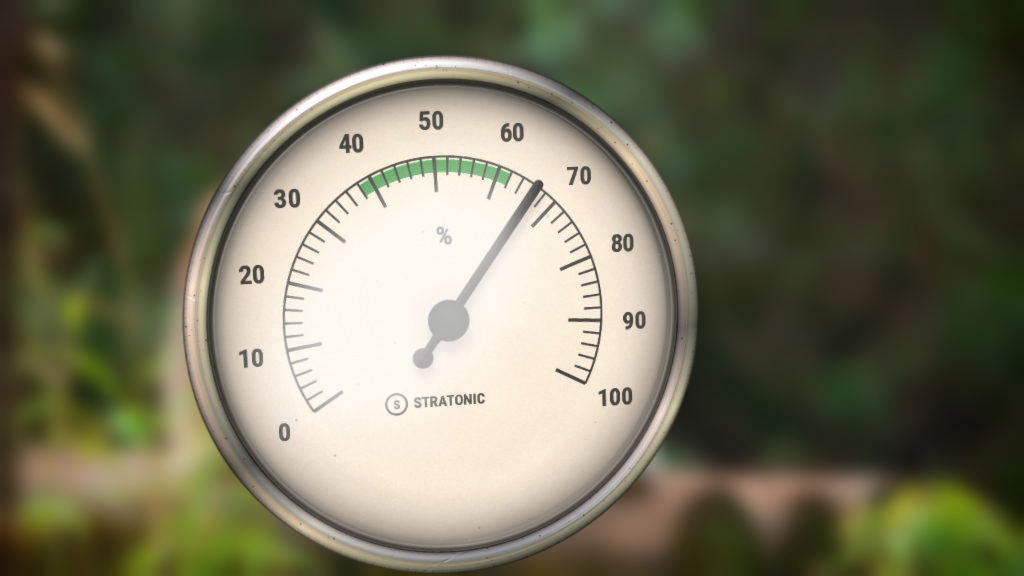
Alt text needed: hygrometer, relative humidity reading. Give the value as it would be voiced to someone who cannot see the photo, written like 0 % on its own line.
66 %
